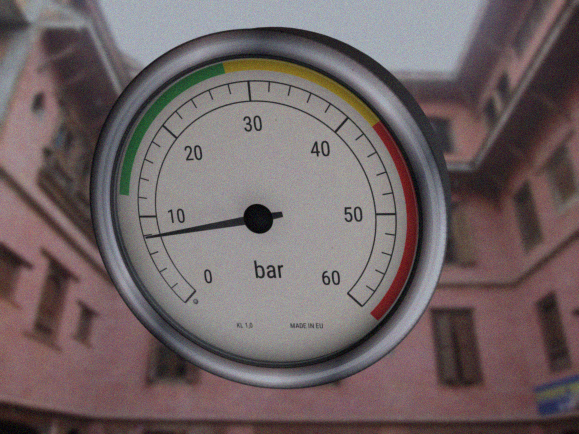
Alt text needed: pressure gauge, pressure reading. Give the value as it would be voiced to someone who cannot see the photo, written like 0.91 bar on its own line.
8 bar
